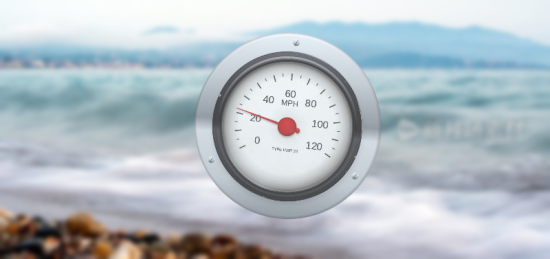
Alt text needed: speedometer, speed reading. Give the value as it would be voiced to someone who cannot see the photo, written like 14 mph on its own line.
22.5 mph
